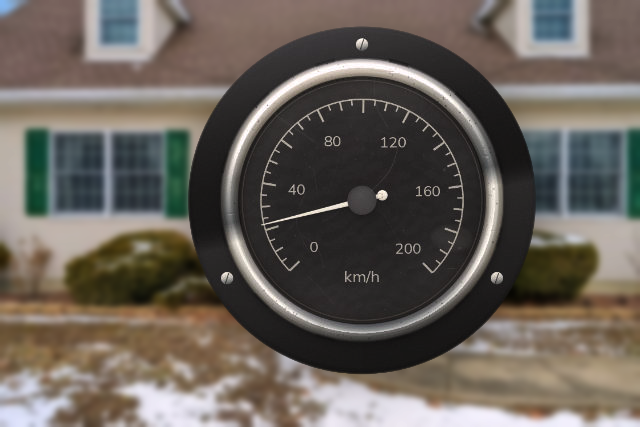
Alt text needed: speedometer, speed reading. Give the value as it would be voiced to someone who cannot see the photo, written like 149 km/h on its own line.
22.5 km/h
